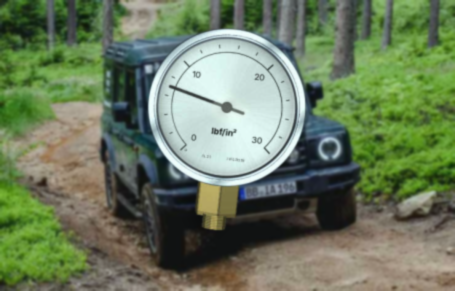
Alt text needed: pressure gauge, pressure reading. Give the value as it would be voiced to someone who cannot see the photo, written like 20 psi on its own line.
7 psi
